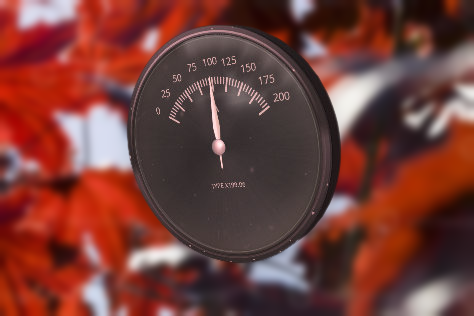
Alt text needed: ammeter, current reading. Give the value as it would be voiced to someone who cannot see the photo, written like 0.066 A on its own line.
100 A
